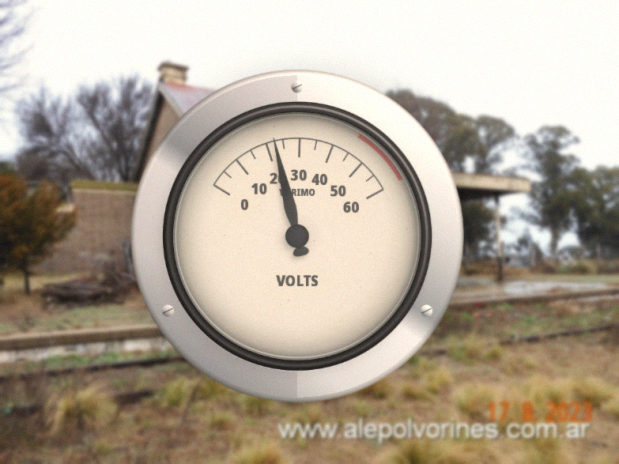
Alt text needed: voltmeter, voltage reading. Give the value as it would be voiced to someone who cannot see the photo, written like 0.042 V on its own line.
22.5 V
